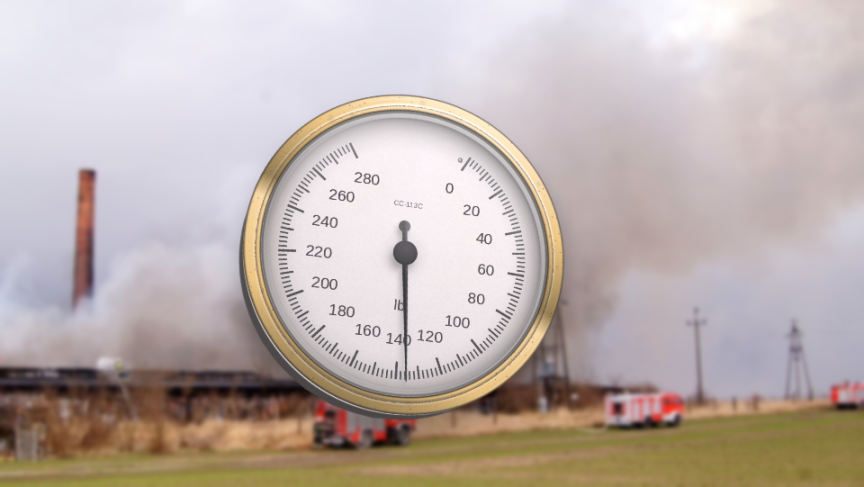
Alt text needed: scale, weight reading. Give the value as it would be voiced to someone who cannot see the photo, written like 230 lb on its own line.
136 lb
